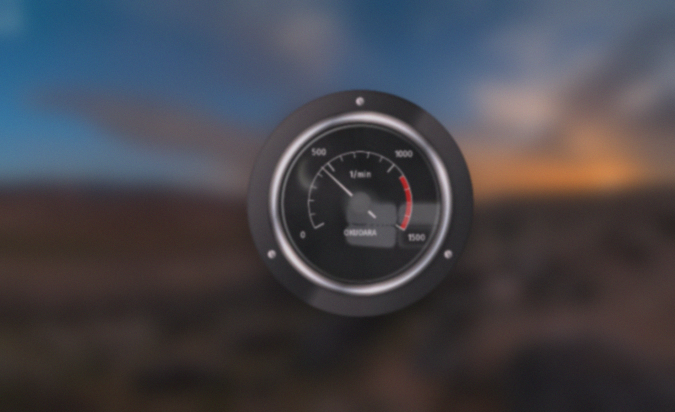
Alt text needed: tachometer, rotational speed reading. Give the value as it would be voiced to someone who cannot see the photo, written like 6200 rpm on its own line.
450 rpm
